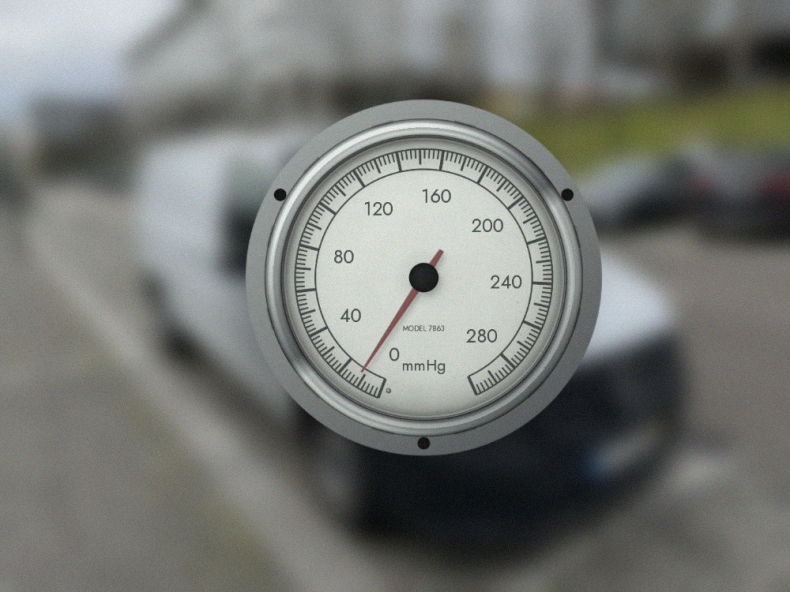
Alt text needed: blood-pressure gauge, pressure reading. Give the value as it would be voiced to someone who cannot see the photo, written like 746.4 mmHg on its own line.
12 mmHg
